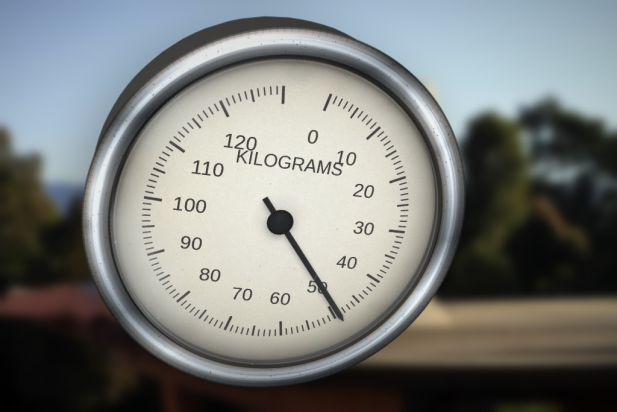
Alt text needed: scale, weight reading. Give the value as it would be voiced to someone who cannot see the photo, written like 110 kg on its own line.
49 kg
